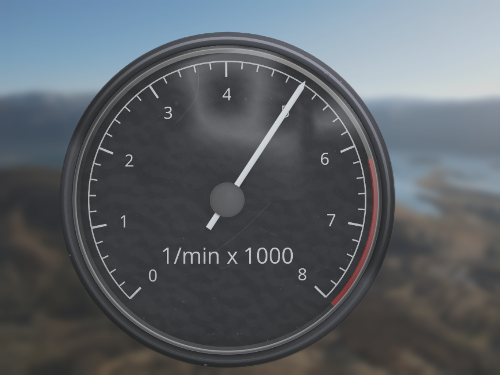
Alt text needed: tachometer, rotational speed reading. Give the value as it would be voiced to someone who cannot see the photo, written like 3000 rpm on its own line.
5000 rpm
